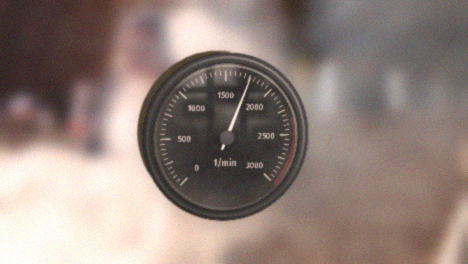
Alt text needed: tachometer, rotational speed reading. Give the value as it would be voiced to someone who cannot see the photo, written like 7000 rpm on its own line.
1750 rpm
